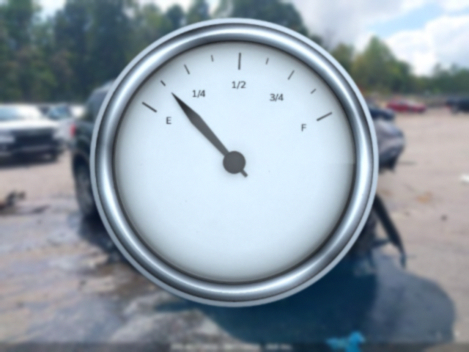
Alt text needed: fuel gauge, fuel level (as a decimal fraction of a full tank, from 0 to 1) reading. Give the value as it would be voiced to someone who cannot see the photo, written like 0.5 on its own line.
0.125
